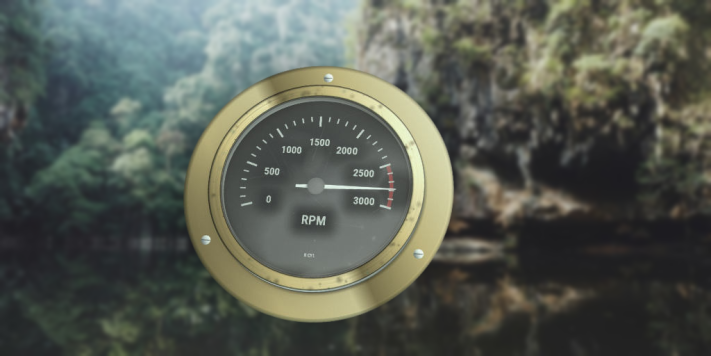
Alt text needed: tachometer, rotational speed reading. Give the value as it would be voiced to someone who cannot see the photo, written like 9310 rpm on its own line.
2800 rpm
